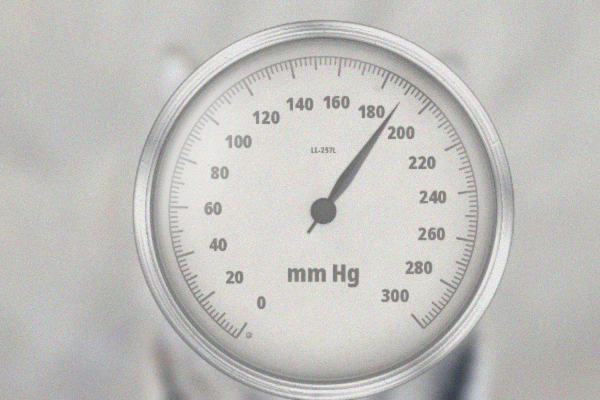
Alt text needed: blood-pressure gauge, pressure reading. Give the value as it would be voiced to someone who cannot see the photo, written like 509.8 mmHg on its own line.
190 mmHg
